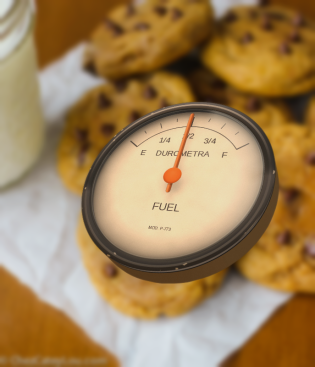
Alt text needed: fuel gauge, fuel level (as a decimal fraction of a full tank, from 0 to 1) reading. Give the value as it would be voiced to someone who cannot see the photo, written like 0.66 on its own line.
0.5
